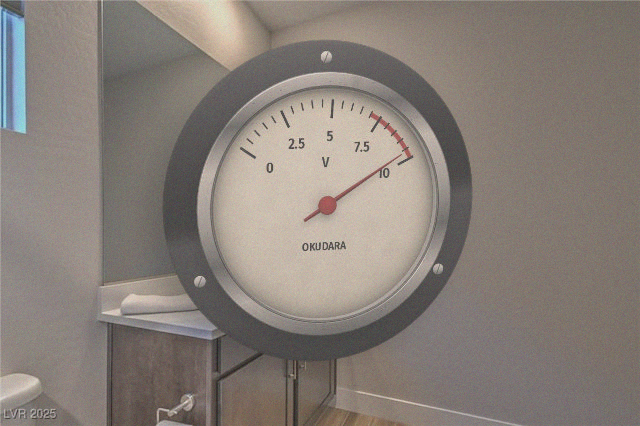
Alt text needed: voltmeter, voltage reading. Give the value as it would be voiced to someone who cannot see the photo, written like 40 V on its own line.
9.5 V
